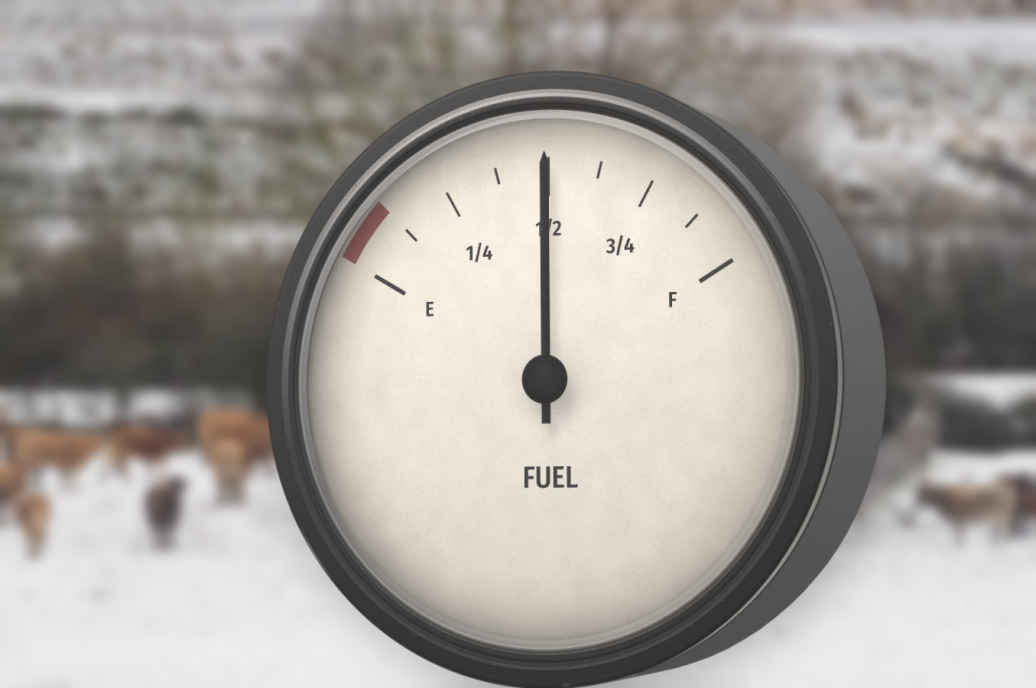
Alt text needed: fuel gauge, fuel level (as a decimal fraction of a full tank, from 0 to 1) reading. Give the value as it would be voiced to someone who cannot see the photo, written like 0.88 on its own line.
0.5
